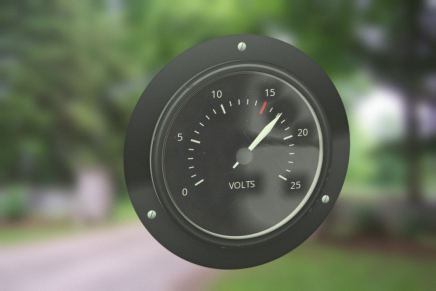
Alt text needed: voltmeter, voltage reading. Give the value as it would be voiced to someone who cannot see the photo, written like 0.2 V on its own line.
17 V
